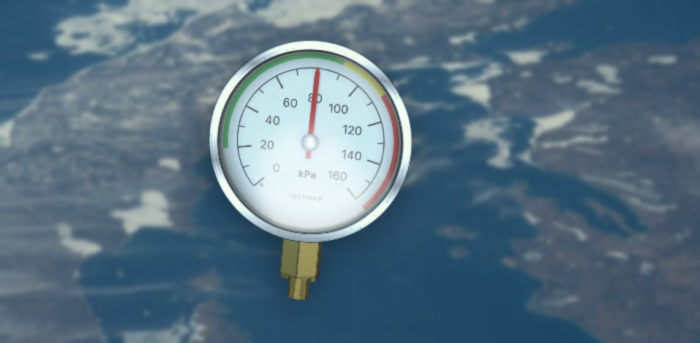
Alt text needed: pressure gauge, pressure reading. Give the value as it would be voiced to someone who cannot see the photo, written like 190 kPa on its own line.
80 kPa
